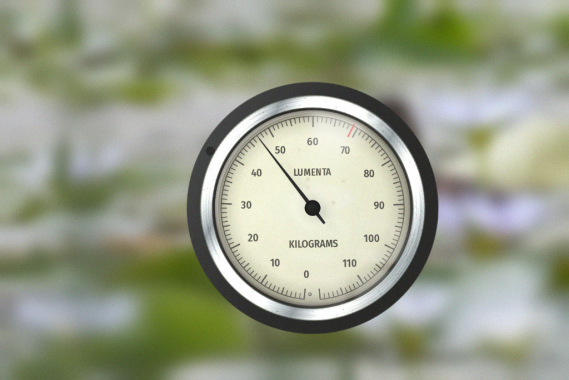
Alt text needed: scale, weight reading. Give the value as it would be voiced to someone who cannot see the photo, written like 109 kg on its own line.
47 kg
